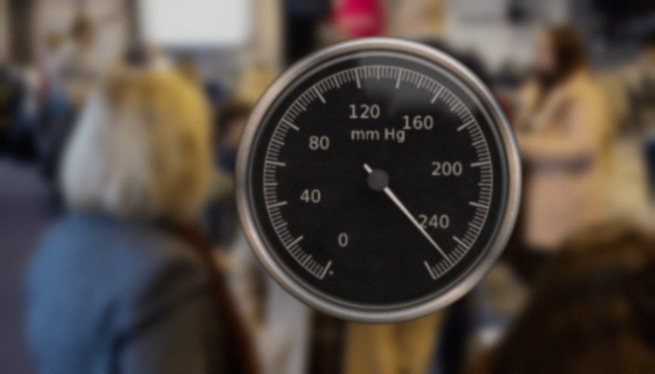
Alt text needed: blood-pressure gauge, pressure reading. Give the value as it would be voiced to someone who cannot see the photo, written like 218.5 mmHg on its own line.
250 mmHg
